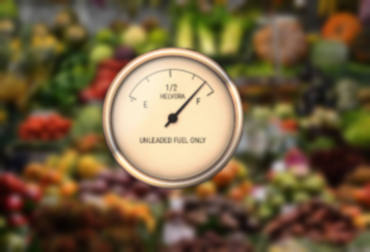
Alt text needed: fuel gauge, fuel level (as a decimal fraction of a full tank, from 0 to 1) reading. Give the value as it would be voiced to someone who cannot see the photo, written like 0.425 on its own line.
0.875
